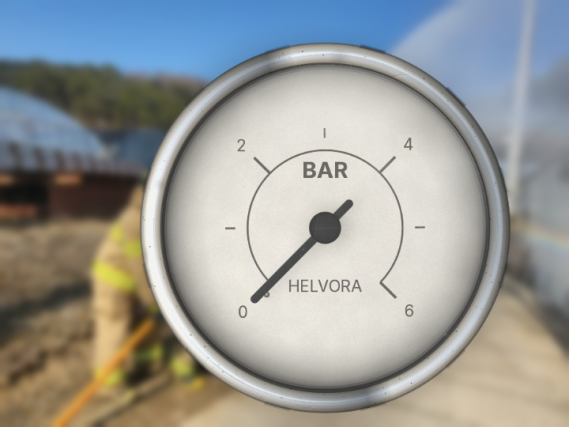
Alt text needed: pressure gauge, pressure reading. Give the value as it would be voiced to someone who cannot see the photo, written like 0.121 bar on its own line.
0 bar
